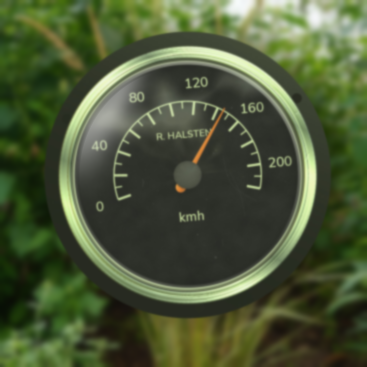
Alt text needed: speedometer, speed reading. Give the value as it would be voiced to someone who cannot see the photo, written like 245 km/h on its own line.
145 km/h
